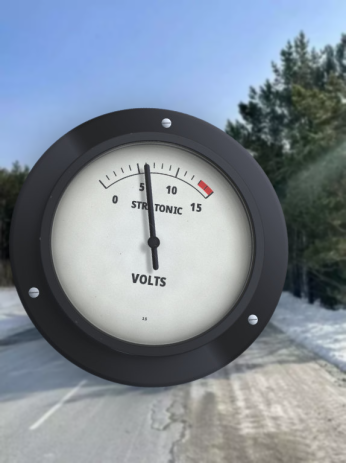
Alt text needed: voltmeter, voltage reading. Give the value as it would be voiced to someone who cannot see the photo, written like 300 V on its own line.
6 V
